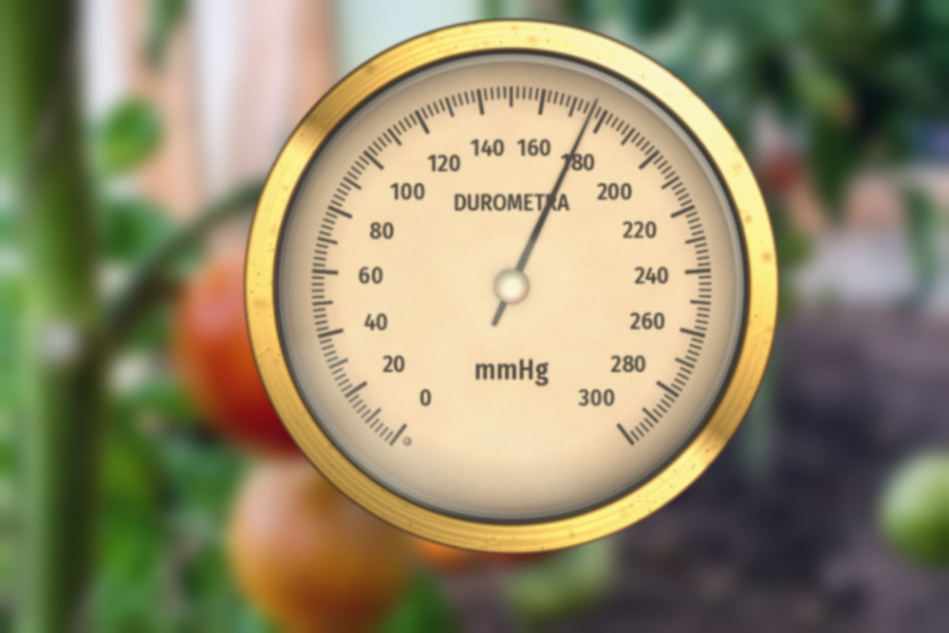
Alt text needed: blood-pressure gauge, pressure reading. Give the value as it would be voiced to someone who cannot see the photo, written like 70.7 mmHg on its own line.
176 mmHg
